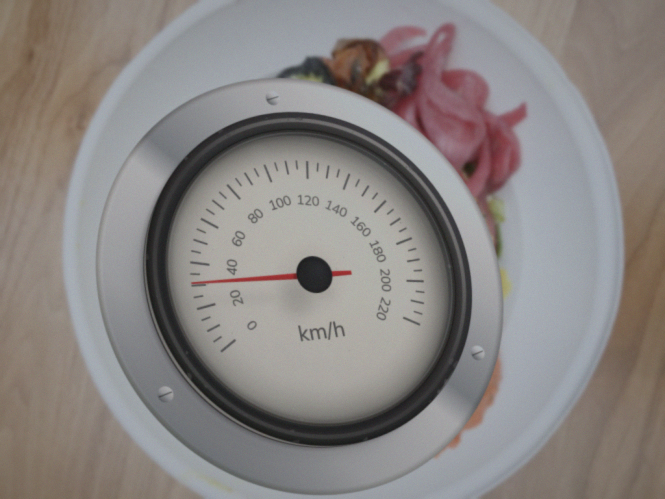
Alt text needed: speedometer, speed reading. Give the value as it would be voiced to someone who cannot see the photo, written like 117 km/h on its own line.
30 km/h
